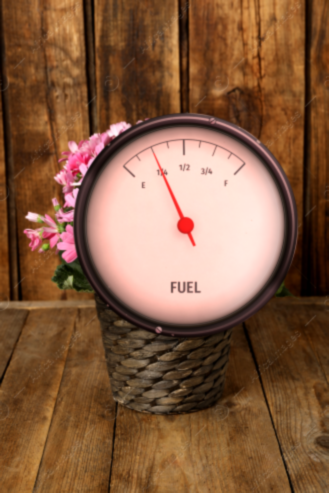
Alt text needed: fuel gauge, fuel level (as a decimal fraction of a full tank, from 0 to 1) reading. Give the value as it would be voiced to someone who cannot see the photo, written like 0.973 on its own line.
0.25
